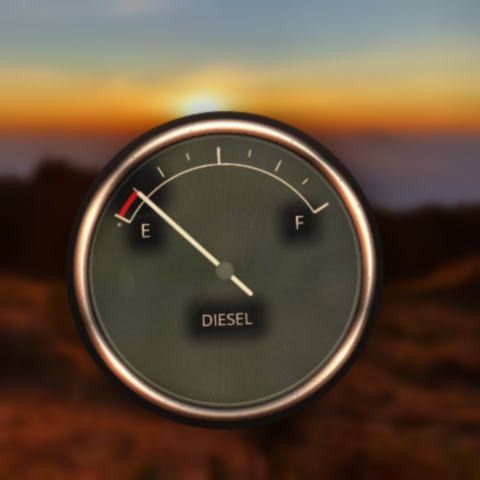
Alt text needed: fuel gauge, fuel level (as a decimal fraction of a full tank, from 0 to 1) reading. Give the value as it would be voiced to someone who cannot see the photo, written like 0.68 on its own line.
0.125
